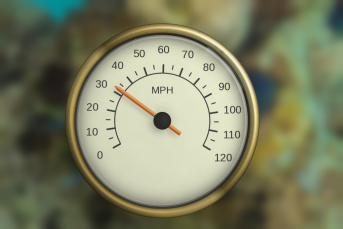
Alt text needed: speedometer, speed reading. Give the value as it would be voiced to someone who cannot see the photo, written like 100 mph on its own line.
32.5 mph
